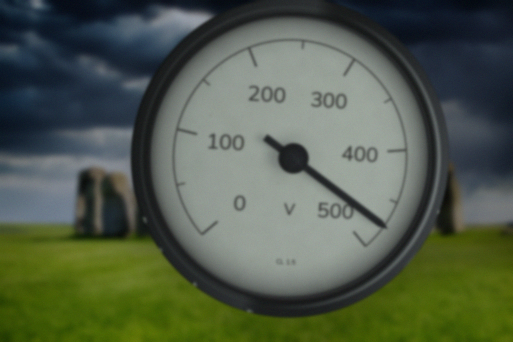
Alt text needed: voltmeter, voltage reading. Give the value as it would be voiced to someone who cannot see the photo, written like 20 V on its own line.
475 V
